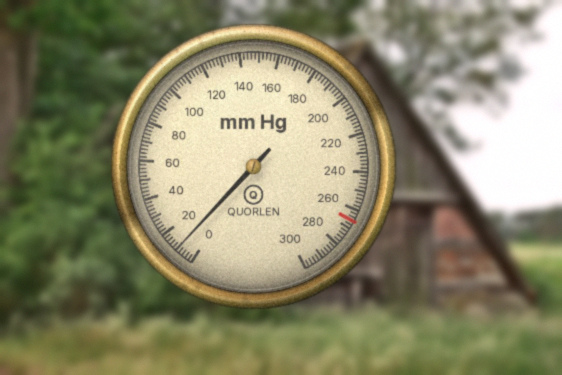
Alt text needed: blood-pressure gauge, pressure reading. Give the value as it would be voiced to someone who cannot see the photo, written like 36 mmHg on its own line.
10 mmHg
